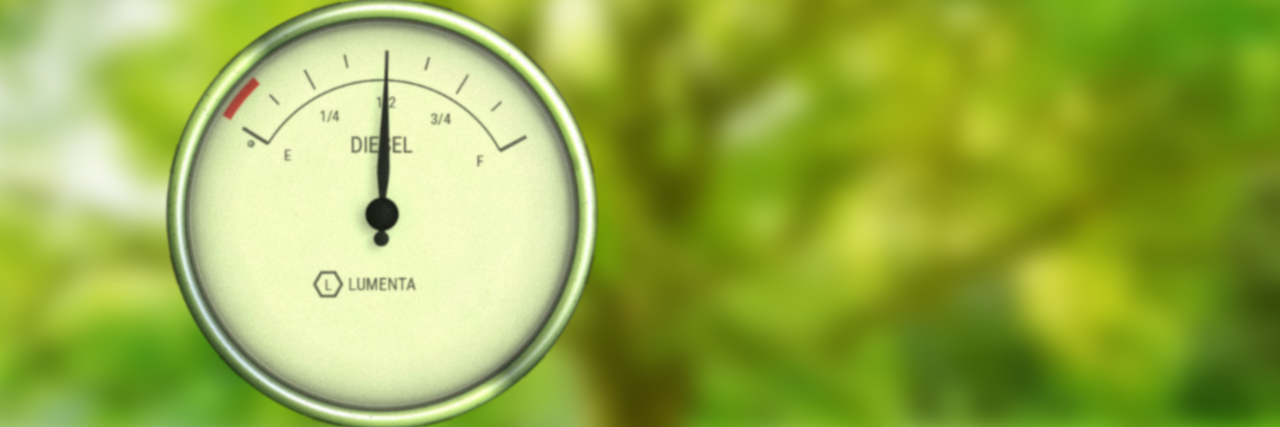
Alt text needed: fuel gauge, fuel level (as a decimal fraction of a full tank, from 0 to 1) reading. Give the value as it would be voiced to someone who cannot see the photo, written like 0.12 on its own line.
0.5
